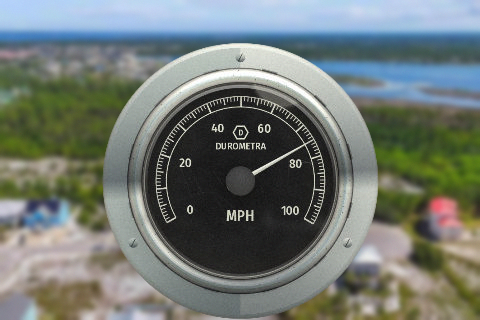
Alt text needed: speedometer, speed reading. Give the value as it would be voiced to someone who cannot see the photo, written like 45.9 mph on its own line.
75 mph
